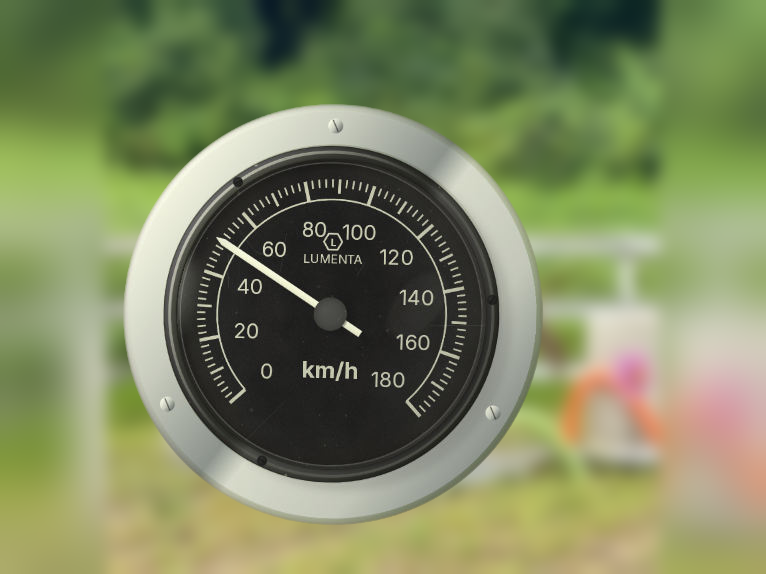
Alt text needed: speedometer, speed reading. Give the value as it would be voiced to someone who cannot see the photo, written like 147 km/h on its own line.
50 km/h
